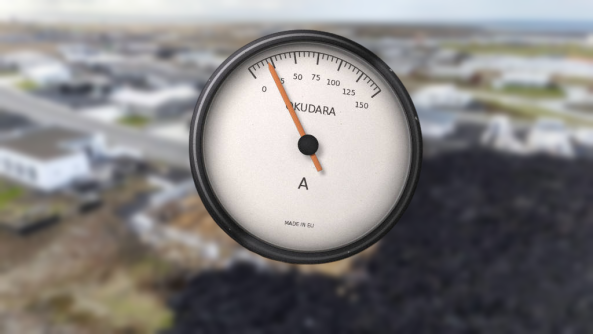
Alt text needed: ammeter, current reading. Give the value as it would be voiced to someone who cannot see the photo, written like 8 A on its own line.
20 A
